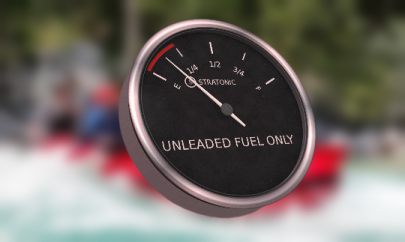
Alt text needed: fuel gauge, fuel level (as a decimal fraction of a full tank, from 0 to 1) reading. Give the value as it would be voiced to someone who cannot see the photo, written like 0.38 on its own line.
0.125
